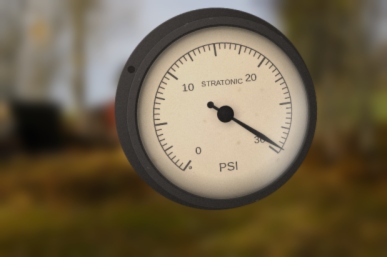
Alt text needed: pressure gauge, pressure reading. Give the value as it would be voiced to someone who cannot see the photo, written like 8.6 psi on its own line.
29.5 psi
